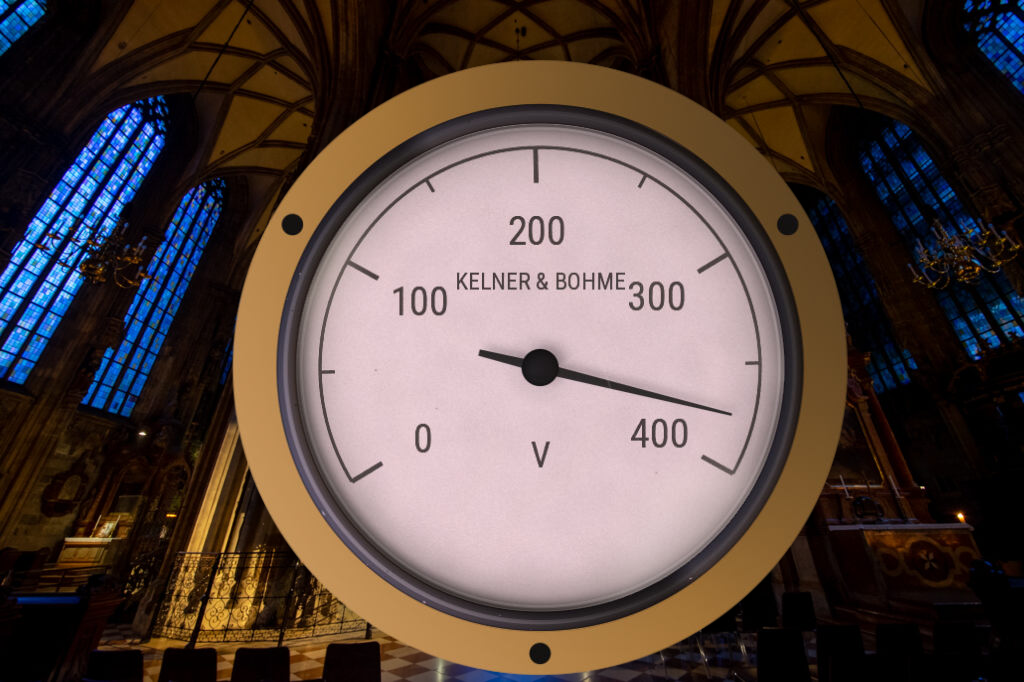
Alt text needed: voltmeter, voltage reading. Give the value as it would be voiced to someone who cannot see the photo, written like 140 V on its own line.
375 V
